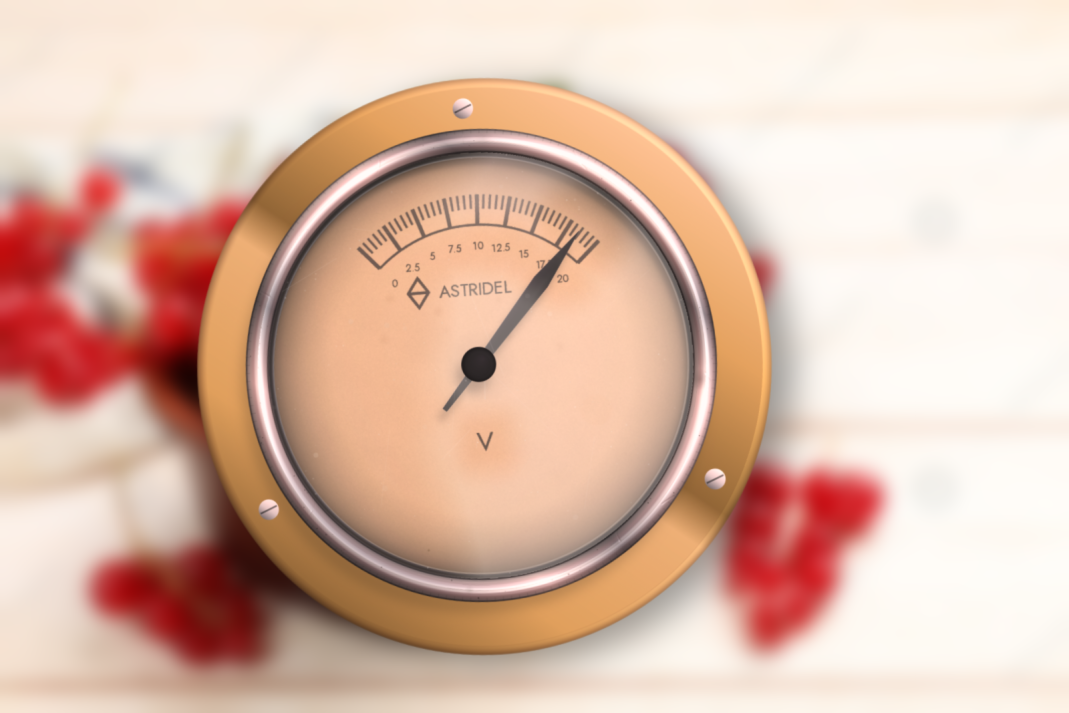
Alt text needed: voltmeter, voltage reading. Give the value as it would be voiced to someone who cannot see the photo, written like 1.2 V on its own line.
18.5 V
